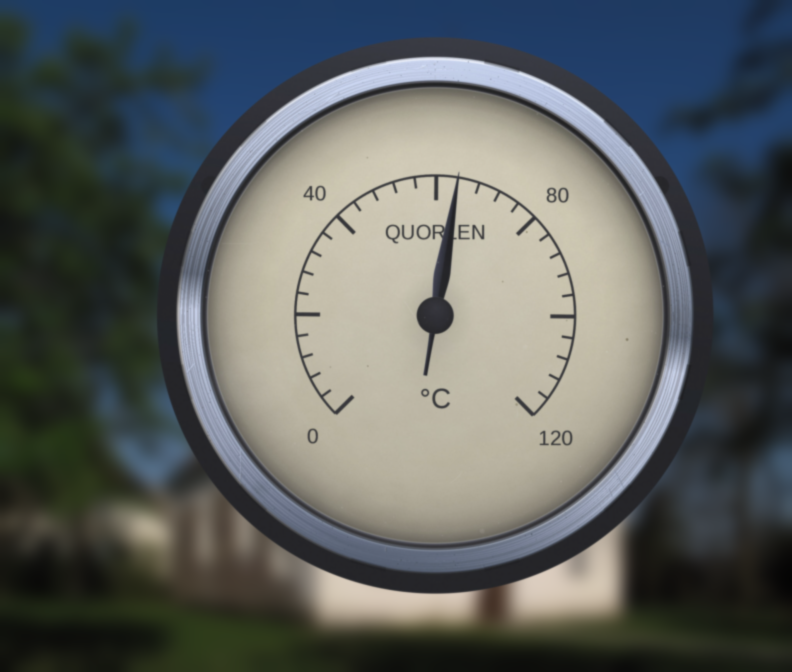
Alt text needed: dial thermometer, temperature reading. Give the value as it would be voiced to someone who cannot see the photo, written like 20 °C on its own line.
64 °C
